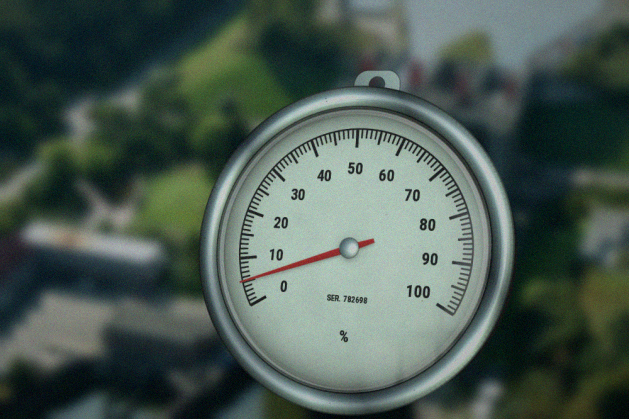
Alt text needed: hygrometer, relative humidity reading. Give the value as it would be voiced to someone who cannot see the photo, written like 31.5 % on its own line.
5 %
